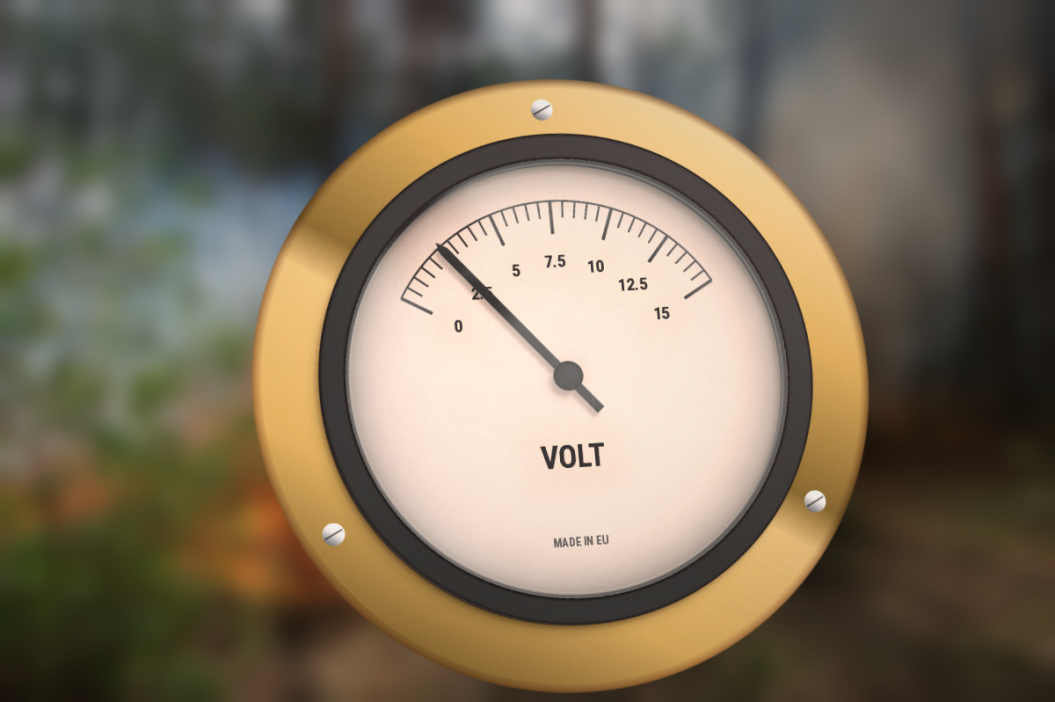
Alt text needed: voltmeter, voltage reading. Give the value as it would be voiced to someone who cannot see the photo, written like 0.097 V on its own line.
2.5 V
